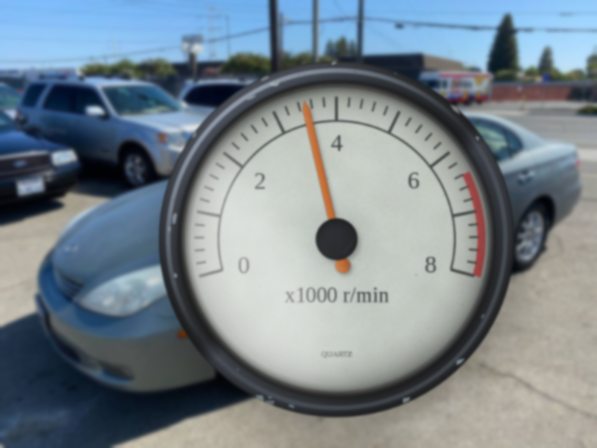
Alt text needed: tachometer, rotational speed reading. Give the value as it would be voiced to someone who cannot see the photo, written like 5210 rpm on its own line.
3500 rpm
